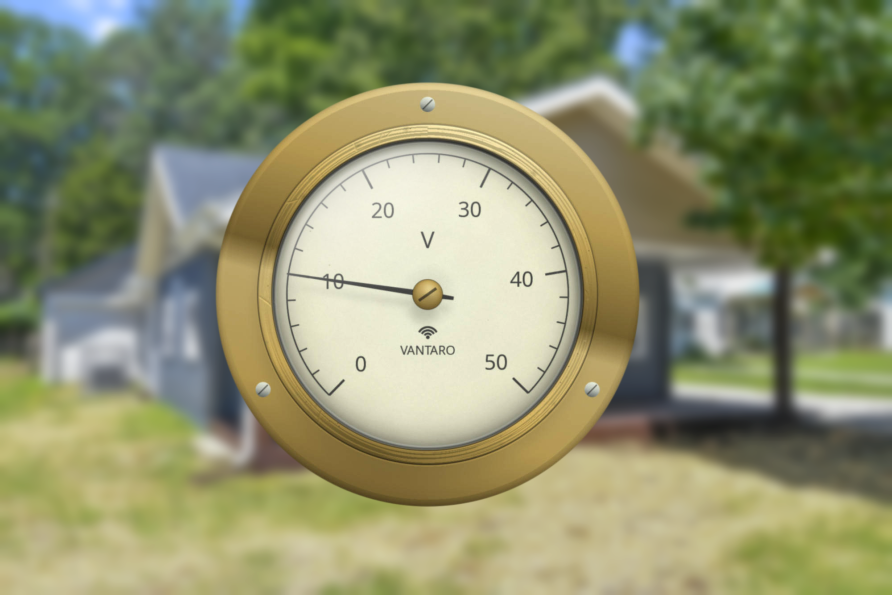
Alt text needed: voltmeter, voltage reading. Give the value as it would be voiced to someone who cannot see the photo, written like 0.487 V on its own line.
10 V
